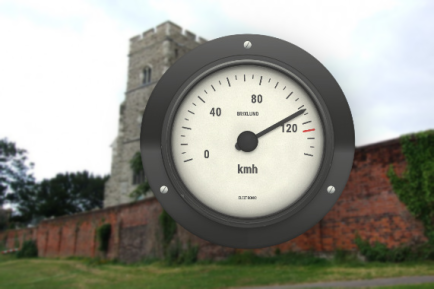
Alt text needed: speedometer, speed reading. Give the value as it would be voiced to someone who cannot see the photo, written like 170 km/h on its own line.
112.5 km/h
